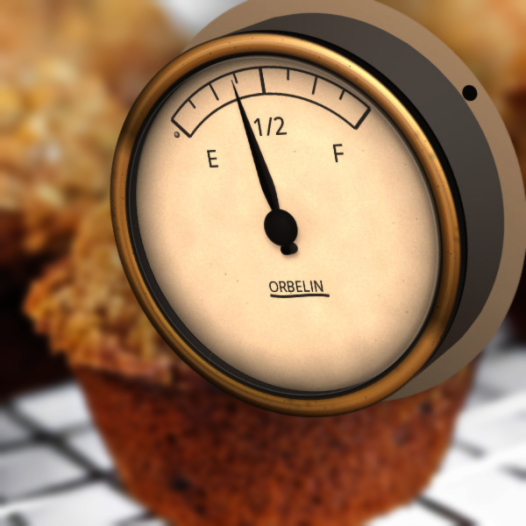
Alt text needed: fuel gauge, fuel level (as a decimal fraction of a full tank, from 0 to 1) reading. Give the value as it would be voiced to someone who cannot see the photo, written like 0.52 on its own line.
0.375
